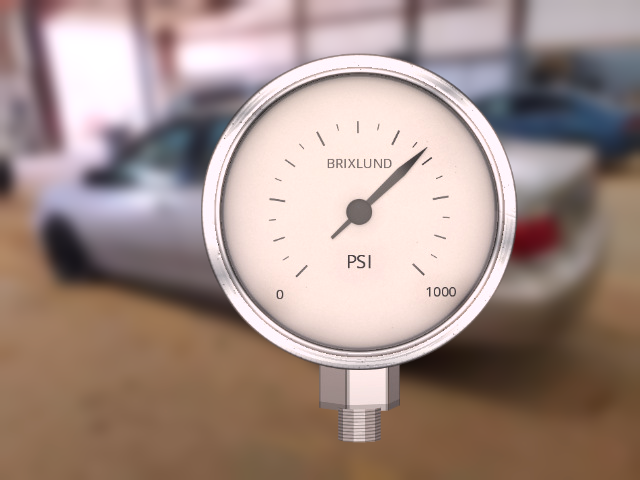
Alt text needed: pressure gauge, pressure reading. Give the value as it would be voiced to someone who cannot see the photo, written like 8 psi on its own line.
675 psi
